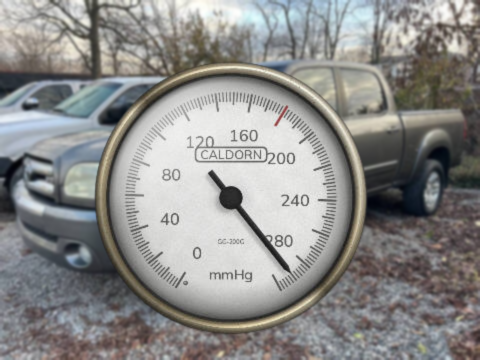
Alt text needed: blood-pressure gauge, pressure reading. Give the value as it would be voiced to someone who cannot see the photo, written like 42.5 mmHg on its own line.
290 mmHg
